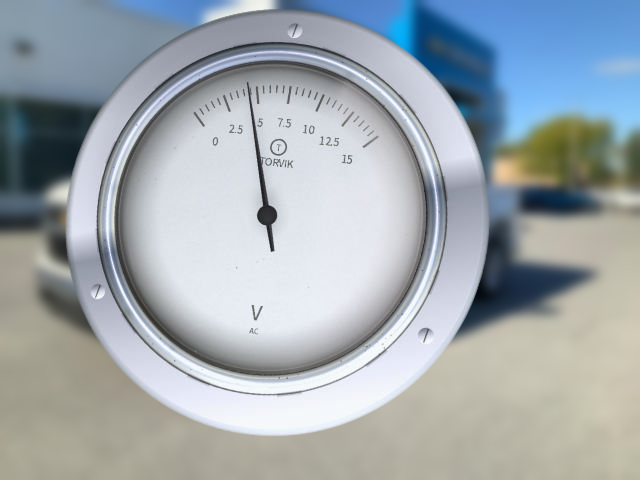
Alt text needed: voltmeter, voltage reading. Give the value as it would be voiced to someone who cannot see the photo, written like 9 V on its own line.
4.5 V
